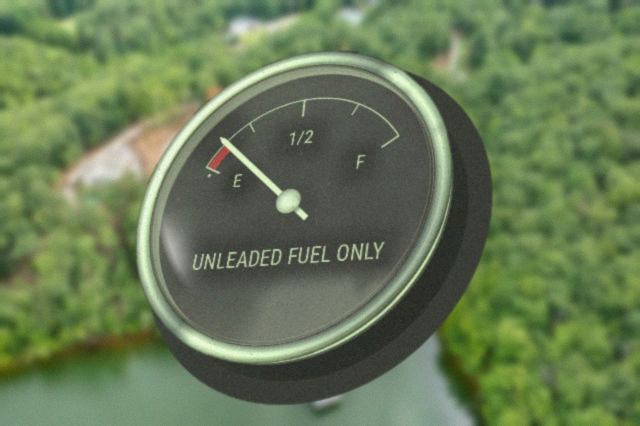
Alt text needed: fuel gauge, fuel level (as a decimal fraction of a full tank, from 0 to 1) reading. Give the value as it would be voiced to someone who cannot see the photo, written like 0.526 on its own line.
0.125
